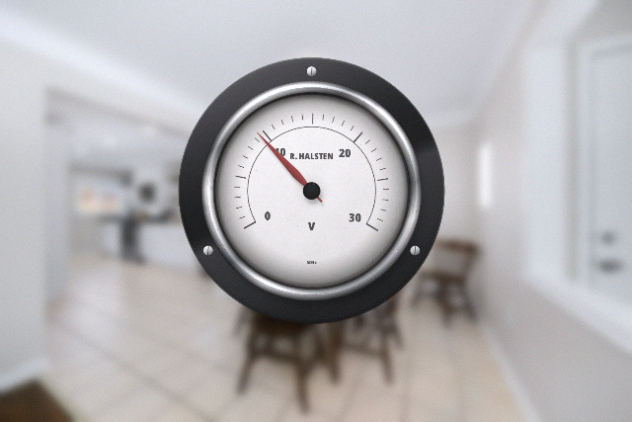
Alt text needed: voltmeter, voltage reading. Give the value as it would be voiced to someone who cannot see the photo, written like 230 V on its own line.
9.5 V
